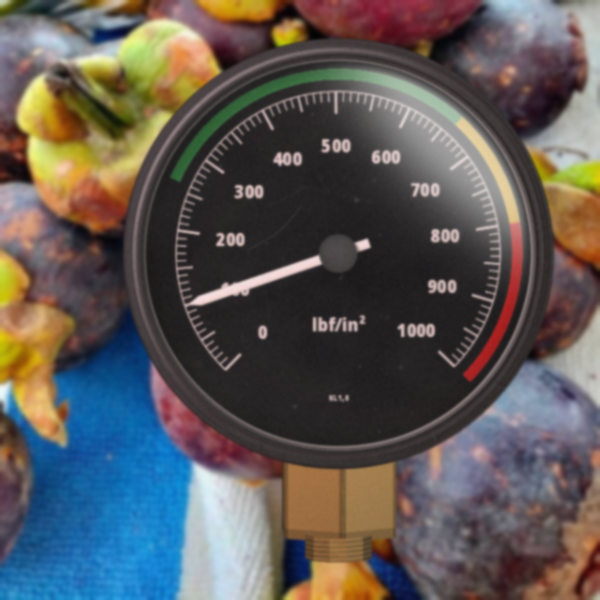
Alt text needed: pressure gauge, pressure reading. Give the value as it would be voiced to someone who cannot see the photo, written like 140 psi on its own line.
100 psi
